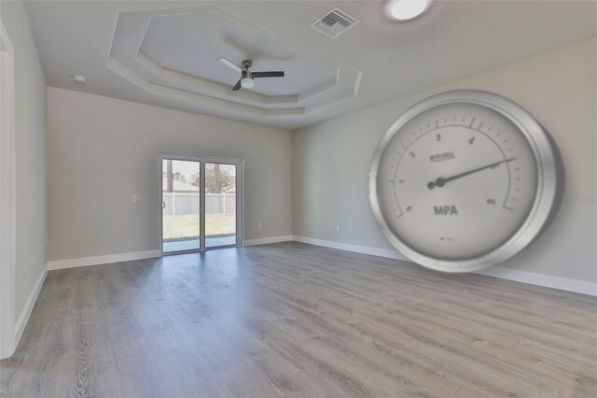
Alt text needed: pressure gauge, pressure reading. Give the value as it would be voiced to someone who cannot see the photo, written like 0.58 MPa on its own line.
5 MPa
